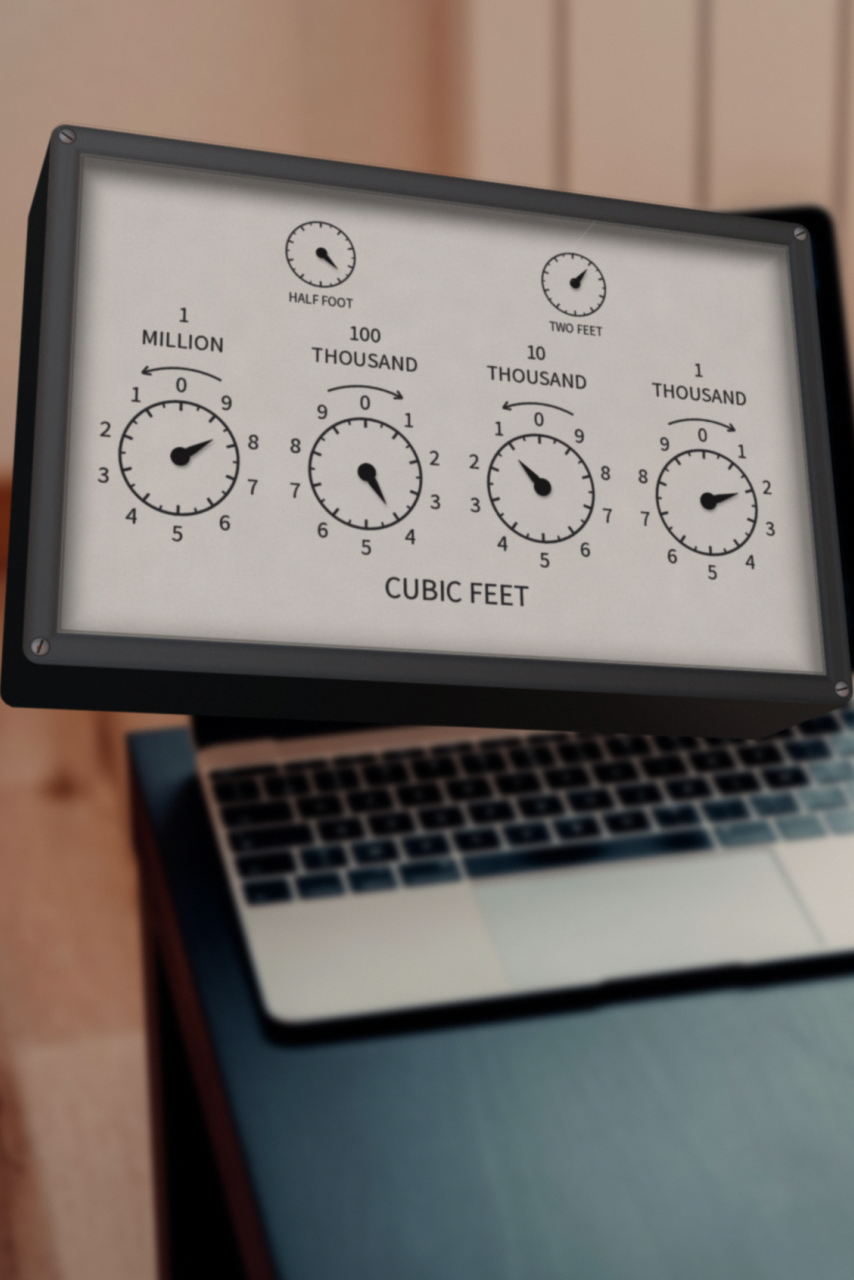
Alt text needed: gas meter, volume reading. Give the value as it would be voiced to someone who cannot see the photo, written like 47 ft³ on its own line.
841200 ft³
